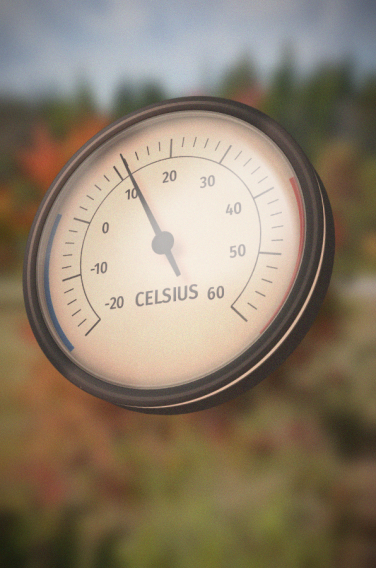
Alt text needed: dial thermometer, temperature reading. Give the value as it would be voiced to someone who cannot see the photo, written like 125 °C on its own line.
12 °C
